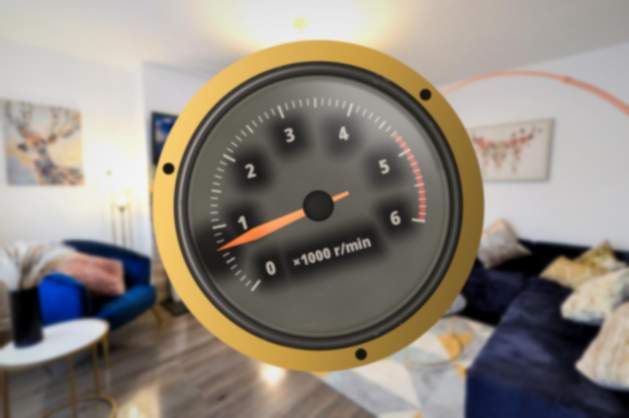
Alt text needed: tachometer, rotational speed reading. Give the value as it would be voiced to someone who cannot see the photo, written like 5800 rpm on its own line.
700 rpm
